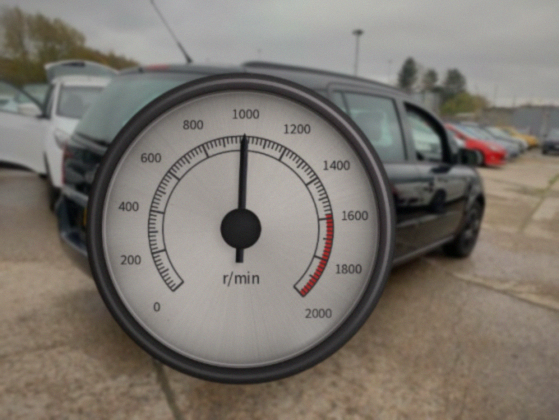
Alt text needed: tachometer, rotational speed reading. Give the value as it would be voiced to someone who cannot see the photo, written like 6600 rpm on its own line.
1000 rpm
